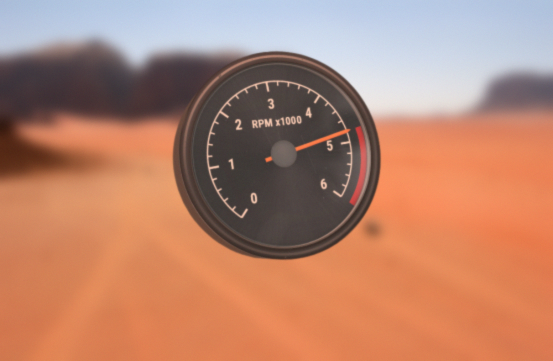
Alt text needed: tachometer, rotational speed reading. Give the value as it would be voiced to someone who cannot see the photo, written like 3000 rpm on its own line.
4800 rpm
